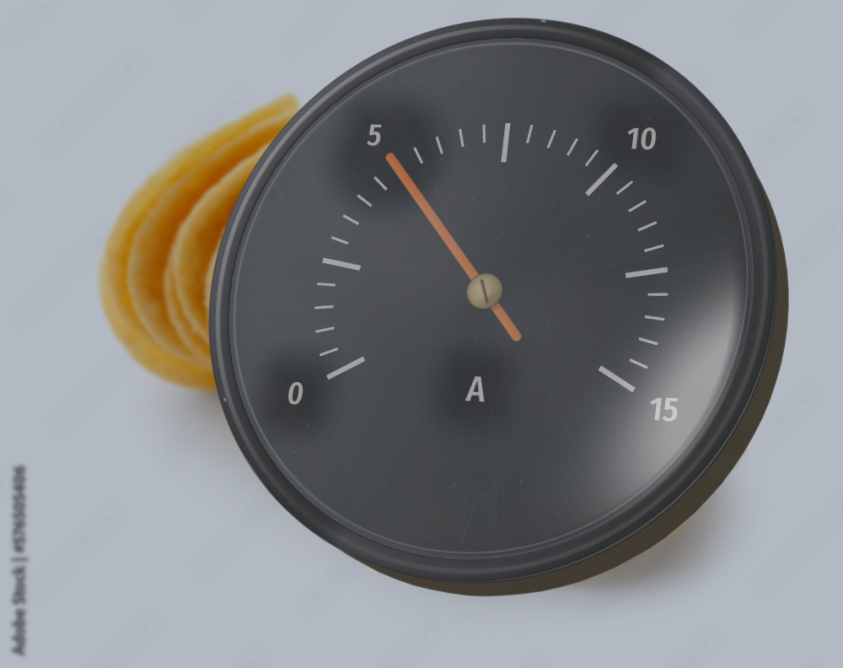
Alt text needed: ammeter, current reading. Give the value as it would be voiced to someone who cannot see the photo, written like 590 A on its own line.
5 A
